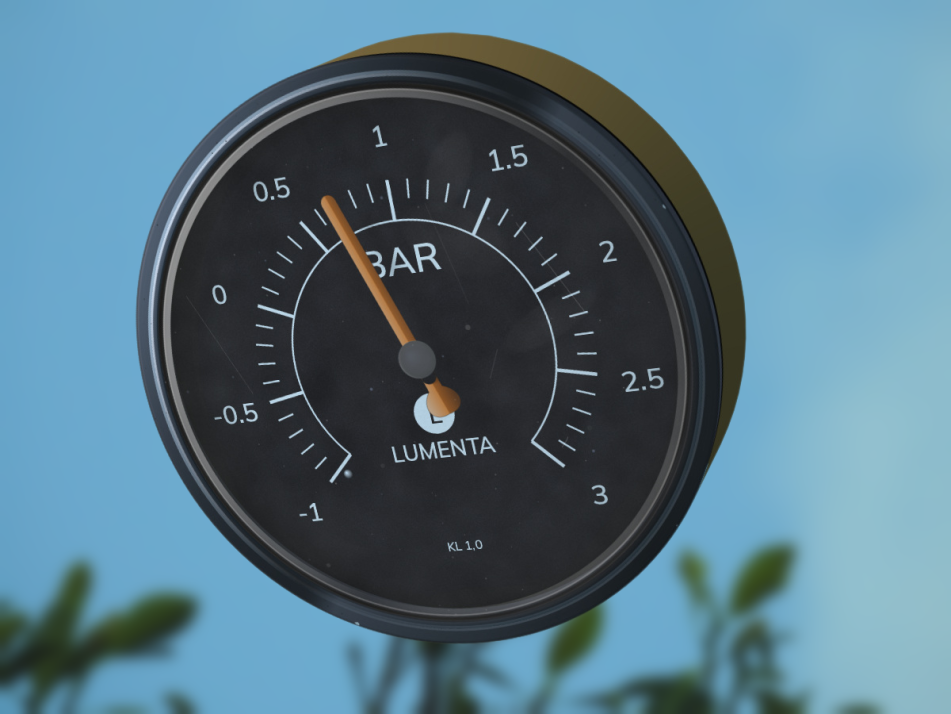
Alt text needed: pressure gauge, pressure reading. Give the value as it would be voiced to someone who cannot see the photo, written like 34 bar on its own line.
0.7 bar
